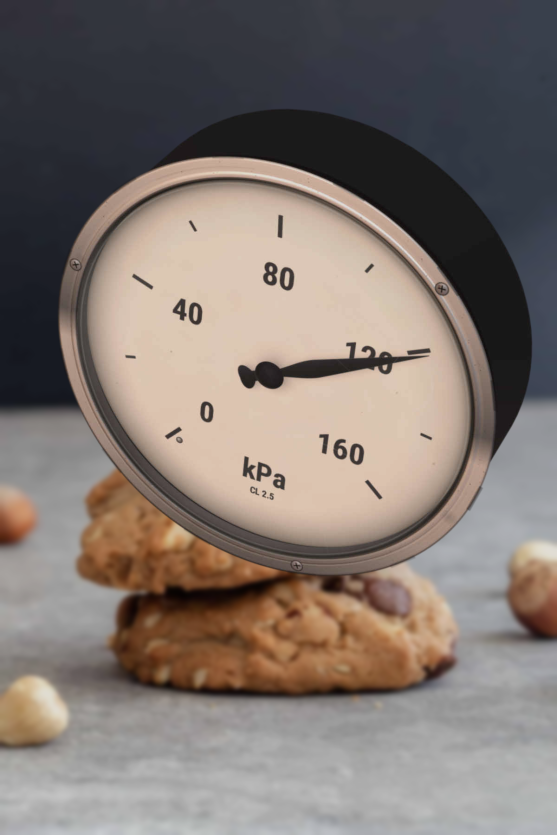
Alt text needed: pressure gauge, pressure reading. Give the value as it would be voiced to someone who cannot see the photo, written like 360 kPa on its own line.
120 kPa
